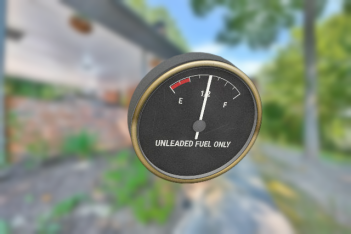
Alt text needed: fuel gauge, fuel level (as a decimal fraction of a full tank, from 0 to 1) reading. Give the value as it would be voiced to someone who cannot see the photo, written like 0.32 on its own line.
0.5
